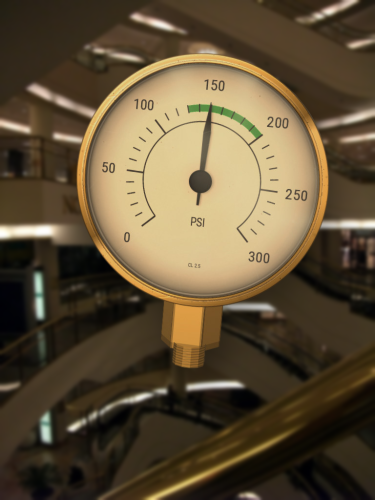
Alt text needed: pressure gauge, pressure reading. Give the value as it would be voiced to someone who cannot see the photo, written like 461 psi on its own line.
150 psi
